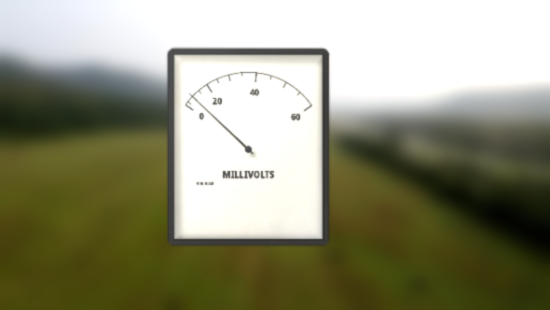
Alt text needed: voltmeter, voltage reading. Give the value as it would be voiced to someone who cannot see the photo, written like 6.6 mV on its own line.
10 mV
